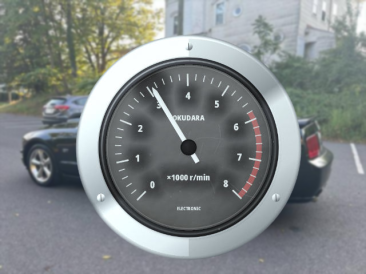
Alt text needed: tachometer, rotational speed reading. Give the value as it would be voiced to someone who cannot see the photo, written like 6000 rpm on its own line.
3100 rpm
